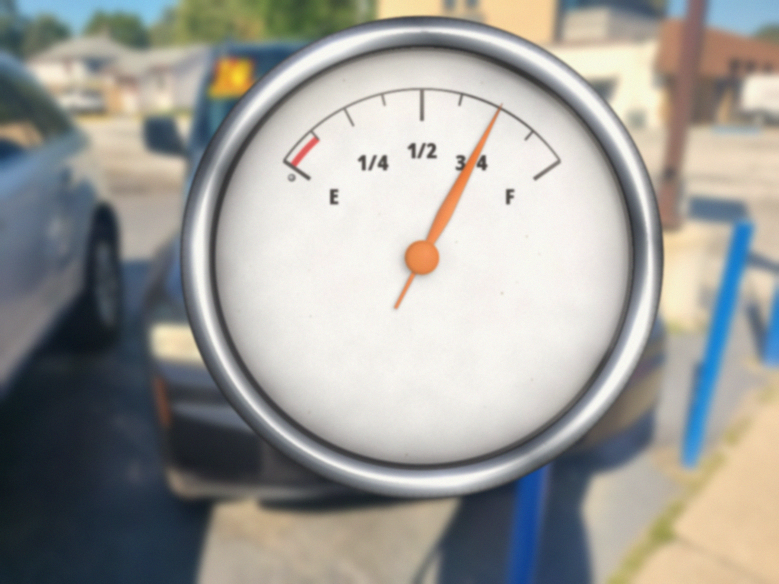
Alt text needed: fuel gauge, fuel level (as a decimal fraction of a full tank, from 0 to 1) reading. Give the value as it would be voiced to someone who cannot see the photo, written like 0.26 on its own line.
0.75
